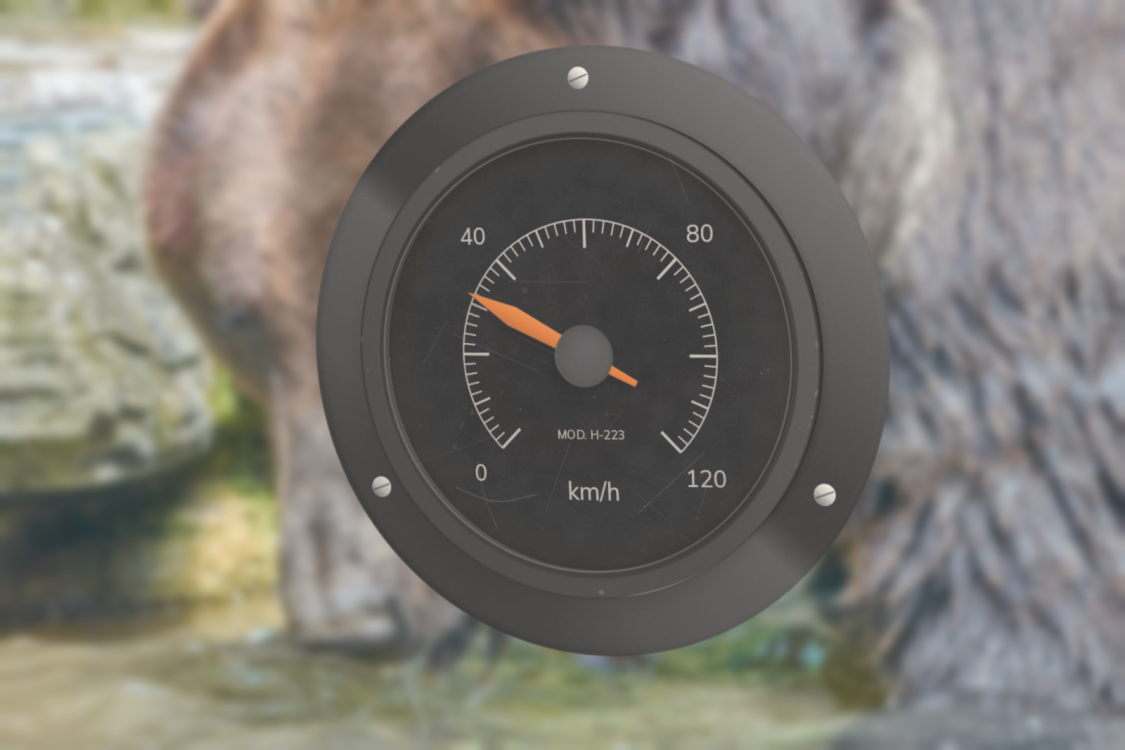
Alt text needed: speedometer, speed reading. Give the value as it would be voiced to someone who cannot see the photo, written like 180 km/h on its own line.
32 km/h
